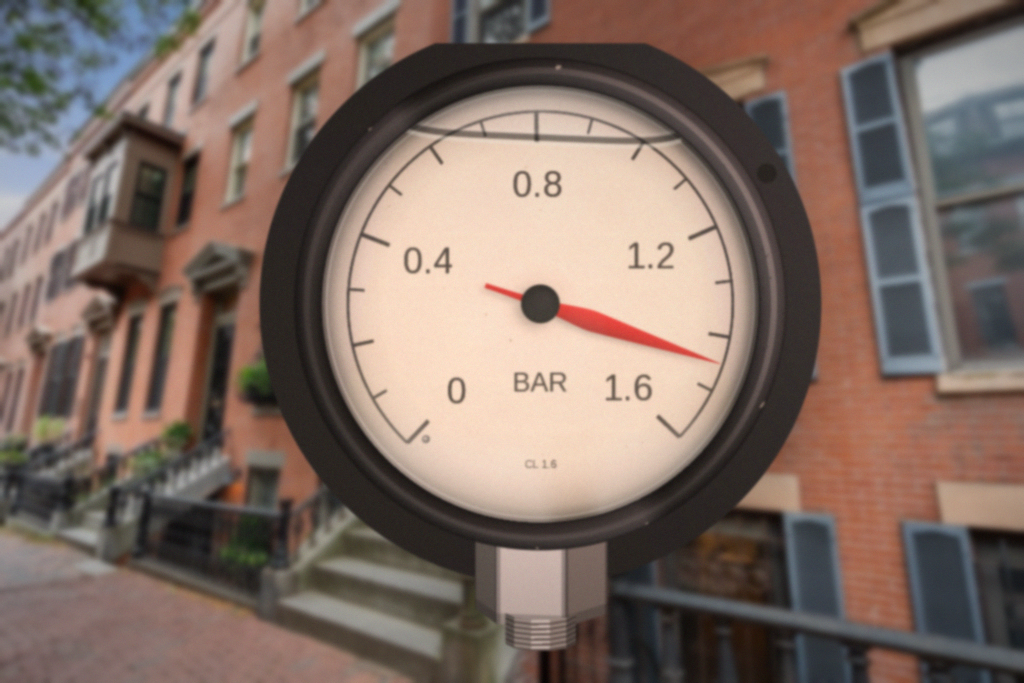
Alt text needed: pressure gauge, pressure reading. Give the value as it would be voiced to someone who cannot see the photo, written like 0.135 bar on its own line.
1.45 bar
